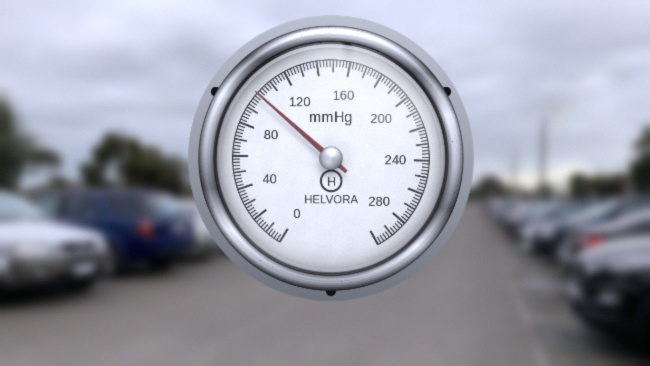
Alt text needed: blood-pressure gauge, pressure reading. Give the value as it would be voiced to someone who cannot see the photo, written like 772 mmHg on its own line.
100 mmHg
